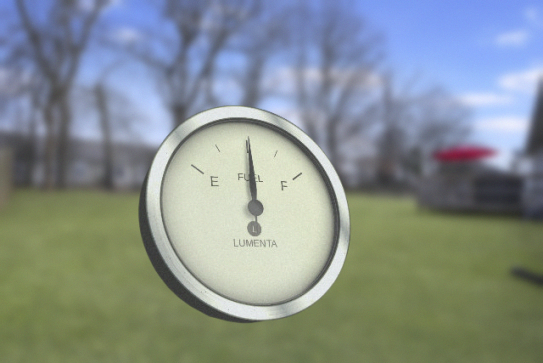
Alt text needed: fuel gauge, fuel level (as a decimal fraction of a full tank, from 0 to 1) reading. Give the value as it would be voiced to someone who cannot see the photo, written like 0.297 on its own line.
0.5
